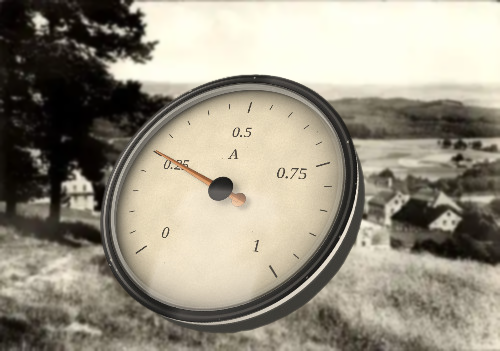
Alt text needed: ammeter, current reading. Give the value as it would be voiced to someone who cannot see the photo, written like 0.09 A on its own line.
0.25 A
